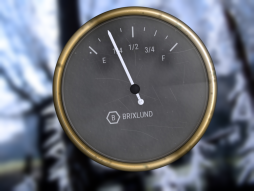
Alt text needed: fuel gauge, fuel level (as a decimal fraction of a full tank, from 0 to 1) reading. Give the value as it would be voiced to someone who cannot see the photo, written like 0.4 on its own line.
0.25
